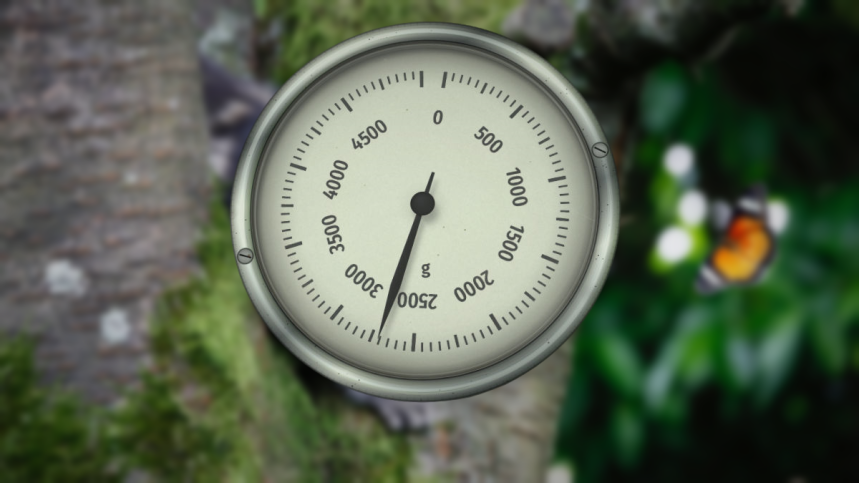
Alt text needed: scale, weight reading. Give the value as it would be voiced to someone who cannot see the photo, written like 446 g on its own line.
2700 g
